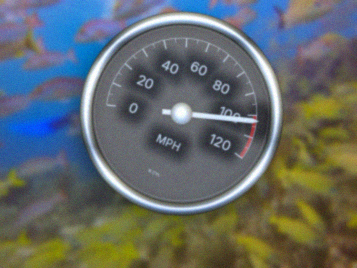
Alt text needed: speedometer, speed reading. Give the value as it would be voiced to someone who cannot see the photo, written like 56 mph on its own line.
102.5 mph
